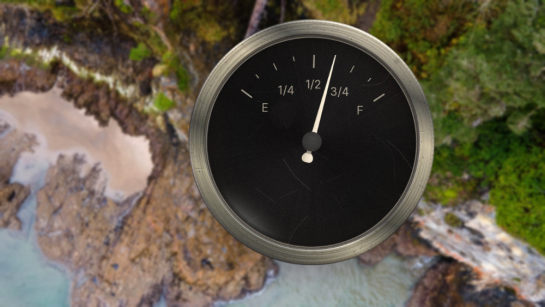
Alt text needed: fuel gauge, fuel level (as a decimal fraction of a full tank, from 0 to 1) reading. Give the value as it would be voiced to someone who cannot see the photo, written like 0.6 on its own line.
0.625
